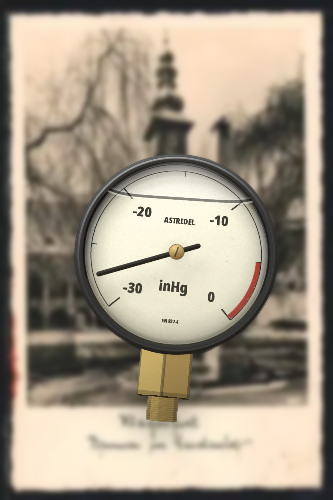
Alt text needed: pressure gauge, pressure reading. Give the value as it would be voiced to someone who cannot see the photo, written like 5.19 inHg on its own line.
-27.5 inHg
